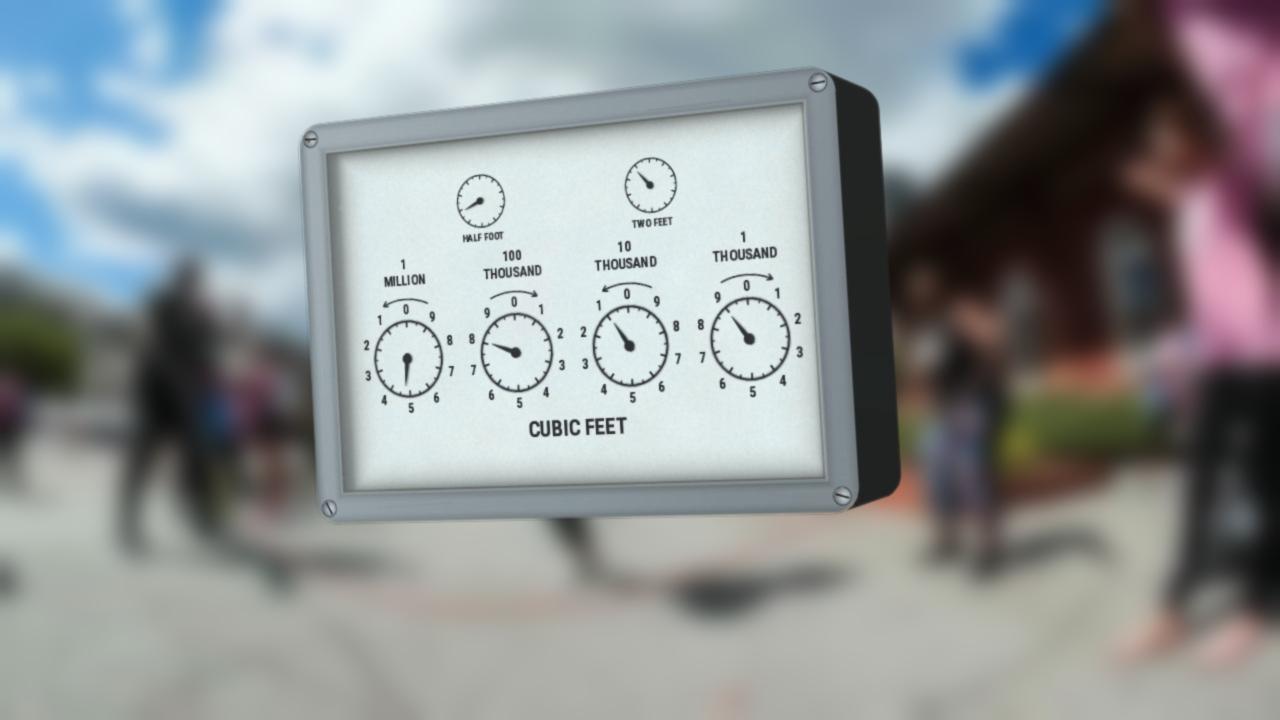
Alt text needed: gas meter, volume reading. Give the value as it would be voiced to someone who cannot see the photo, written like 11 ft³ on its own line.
480900 ft³
